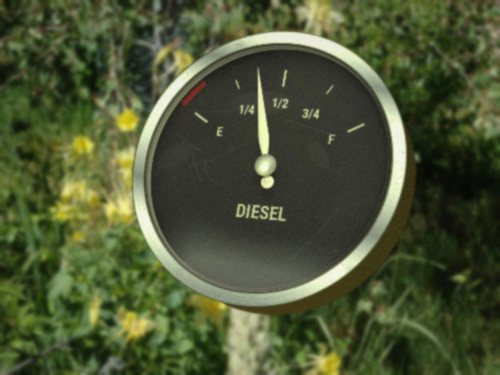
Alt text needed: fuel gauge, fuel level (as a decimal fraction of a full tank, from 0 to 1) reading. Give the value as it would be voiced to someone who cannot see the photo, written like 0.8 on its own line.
0.375
